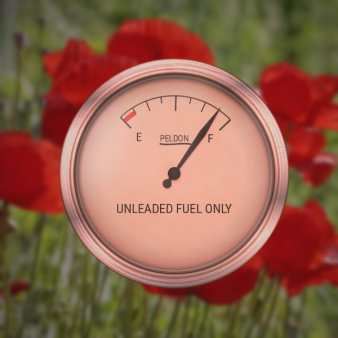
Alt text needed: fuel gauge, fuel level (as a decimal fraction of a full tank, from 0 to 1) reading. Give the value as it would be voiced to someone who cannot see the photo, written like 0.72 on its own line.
0.875
